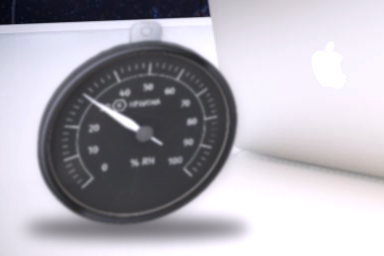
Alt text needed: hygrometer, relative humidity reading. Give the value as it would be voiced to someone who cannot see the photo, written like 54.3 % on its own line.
30 %
